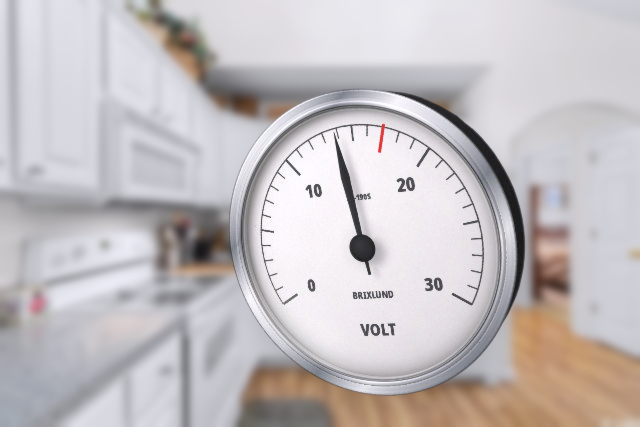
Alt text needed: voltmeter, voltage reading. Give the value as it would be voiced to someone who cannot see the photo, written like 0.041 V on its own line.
14 V
